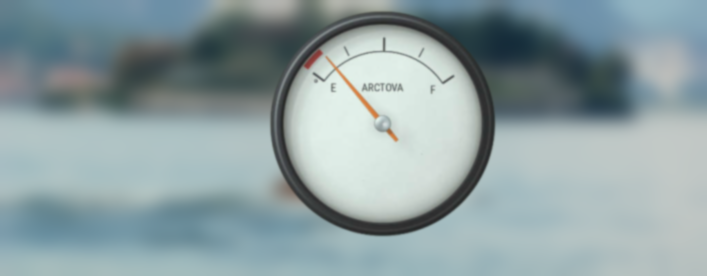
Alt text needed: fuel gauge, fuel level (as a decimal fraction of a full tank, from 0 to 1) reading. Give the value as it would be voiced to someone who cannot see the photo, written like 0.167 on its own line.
0.125
